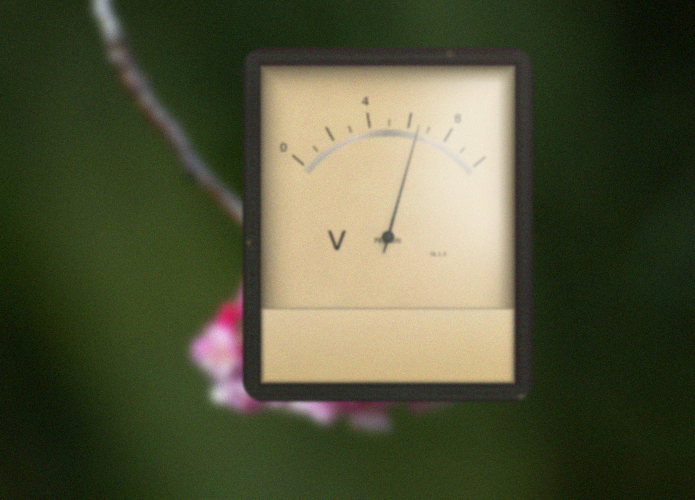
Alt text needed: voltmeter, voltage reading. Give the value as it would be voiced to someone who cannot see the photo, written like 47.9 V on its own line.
6.5 V
